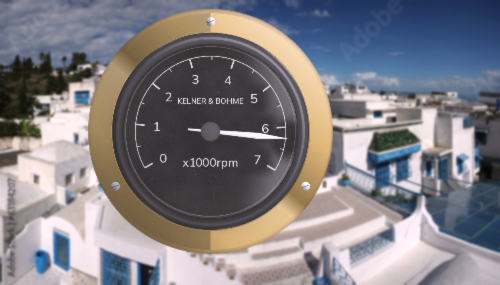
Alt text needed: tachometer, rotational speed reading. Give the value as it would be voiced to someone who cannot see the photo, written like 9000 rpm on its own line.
6250 rpm
